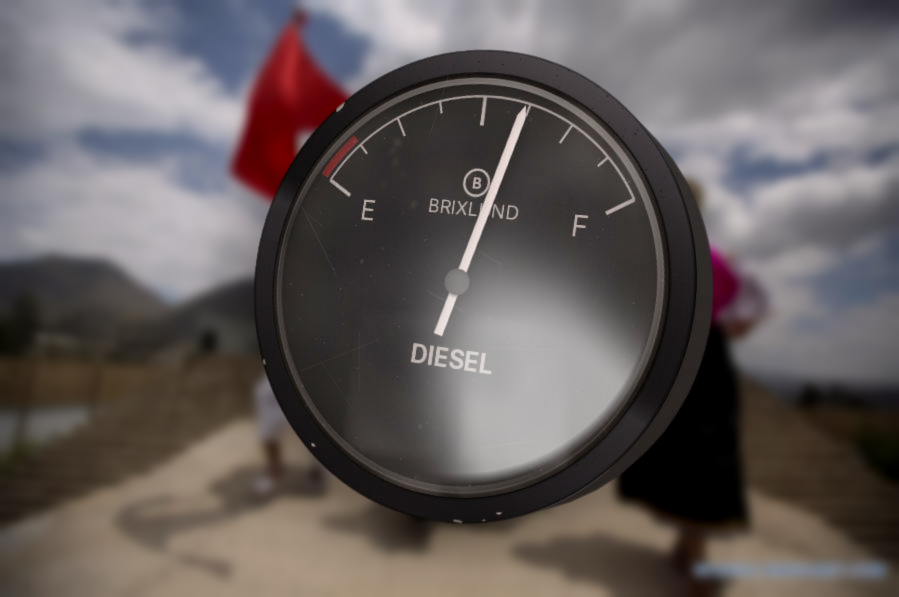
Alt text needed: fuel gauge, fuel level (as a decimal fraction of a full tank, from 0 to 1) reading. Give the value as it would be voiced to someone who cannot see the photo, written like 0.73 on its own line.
0.625
